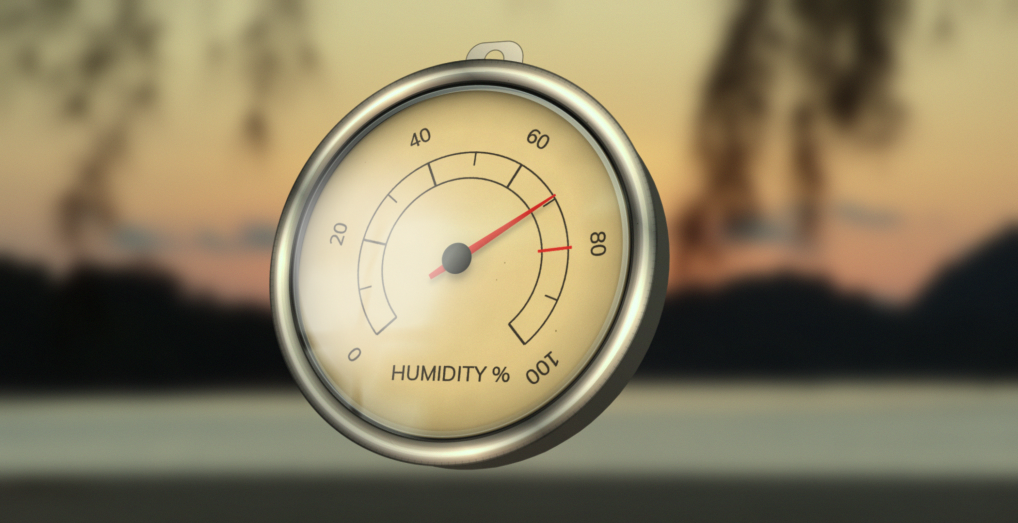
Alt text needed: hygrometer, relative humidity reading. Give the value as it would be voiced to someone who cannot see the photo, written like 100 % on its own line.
70 %
